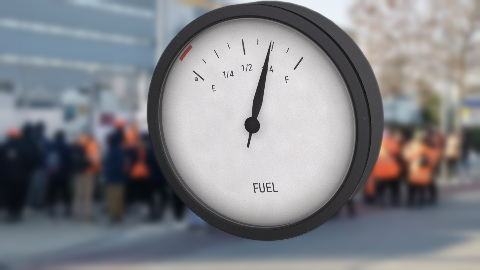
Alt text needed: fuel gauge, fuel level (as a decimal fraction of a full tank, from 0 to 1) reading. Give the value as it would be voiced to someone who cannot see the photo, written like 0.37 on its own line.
0.75
